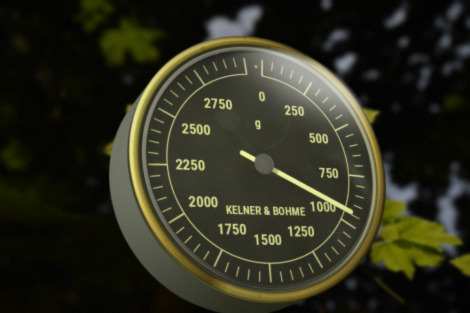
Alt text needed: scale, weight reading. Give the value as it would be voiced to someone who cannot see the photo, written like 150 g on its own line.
950 g
